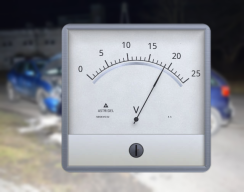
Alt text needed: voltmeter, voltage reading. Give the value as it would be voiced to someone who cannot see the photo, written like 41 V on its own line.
19 V
